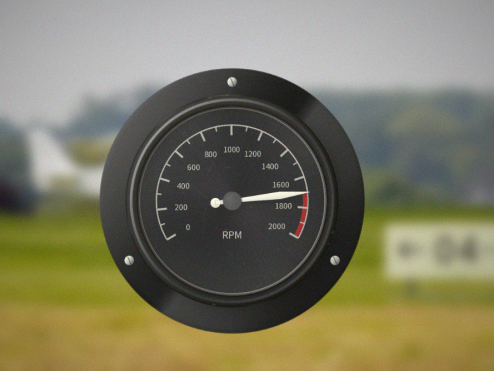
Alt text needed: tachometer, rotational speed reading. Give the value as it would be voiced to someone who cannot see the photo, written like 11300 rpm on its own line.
1700 rpm
